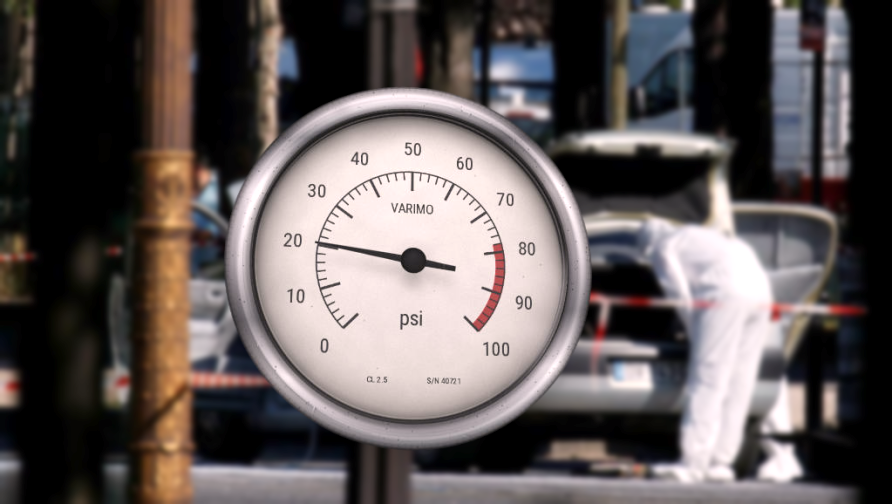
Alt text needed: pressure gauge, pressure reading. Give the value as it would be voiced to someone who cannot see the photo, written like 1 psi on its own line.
20 psi
